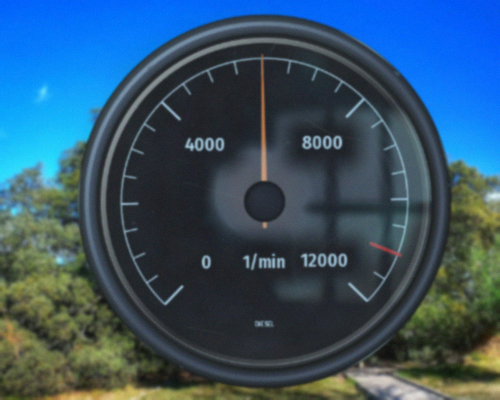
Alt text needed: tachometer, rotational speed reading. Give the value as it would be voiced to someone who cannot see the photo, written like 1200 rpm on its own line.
6000 rpm
